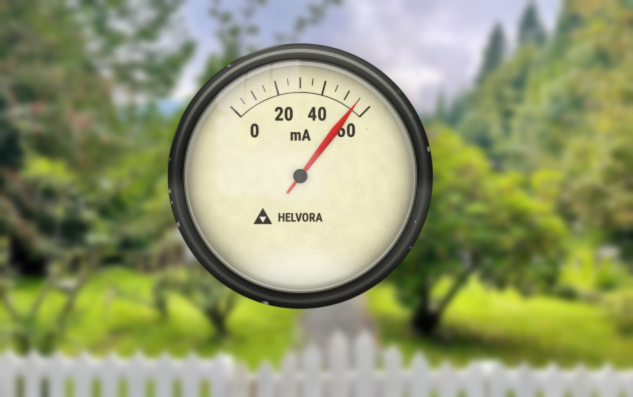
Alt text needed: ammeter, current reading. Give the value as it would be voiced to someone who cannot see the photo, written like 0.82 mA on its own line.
55 mA
